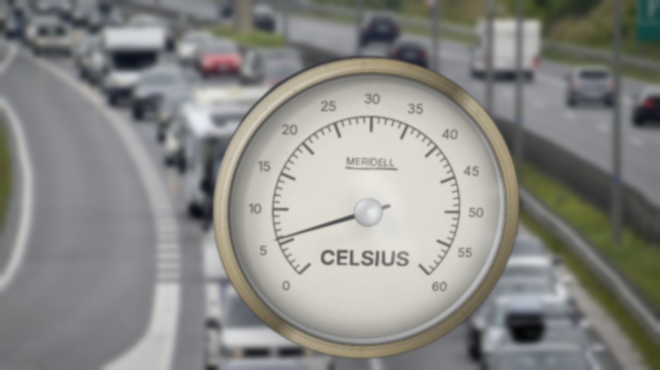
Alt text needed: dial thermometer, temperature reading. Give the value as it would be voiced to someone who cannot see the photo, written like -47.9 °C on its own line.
6 °C
